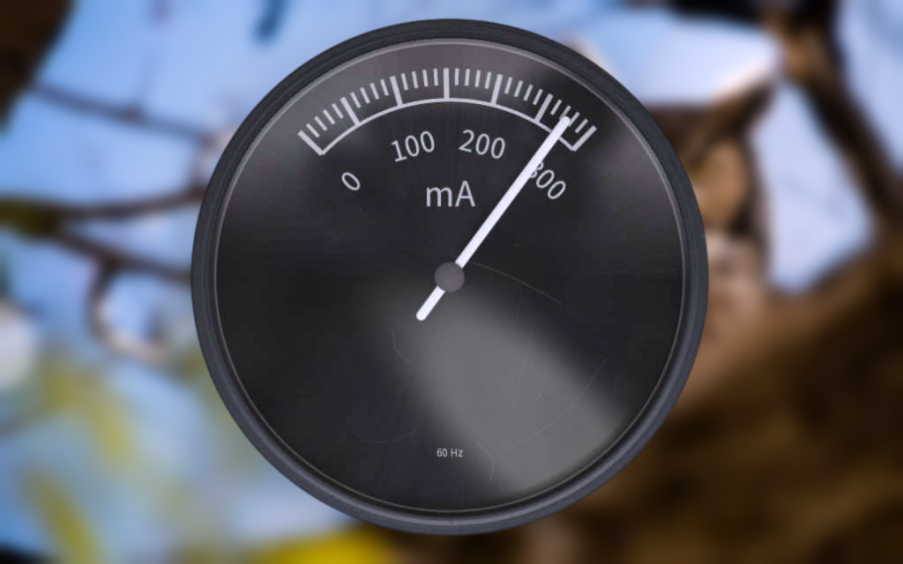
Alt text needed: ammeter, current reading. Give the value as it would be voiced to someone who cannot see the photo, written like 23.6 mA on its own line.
275 mA
